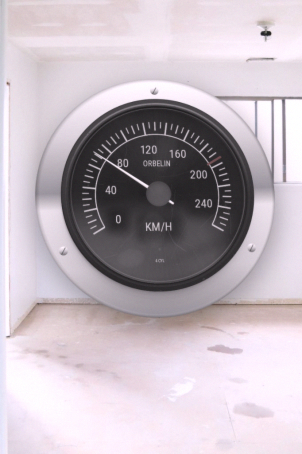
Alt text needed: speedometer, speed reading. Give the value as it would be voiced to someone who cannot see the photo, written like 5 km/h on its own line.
70 km/h
